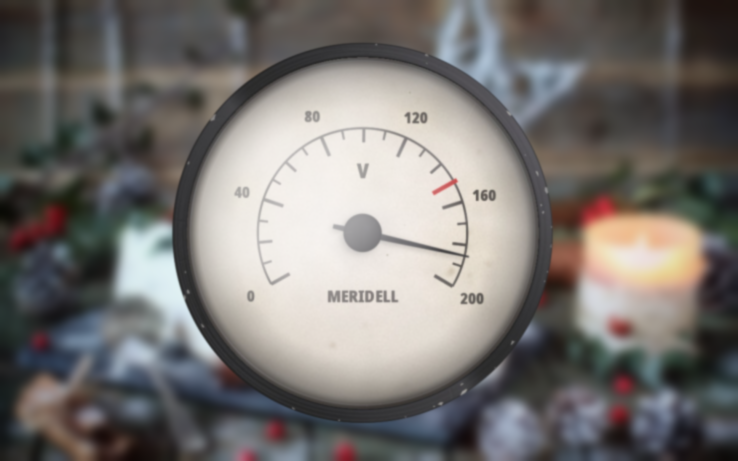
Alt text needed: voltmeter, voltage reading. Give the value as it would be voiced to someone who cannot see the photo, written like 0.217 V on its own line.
185 V
